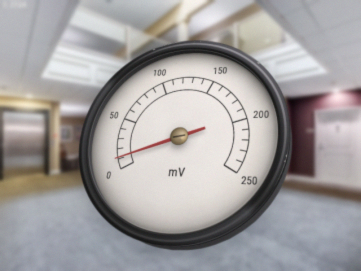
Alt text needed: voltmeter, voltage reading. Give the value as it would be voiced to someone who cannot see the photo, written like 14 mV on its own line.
10 mV
